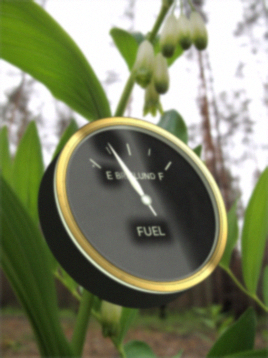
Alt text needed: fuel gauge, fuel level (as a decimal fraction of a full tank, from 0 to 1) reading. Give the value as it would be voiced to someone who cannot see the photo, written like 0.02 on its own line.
0.25
